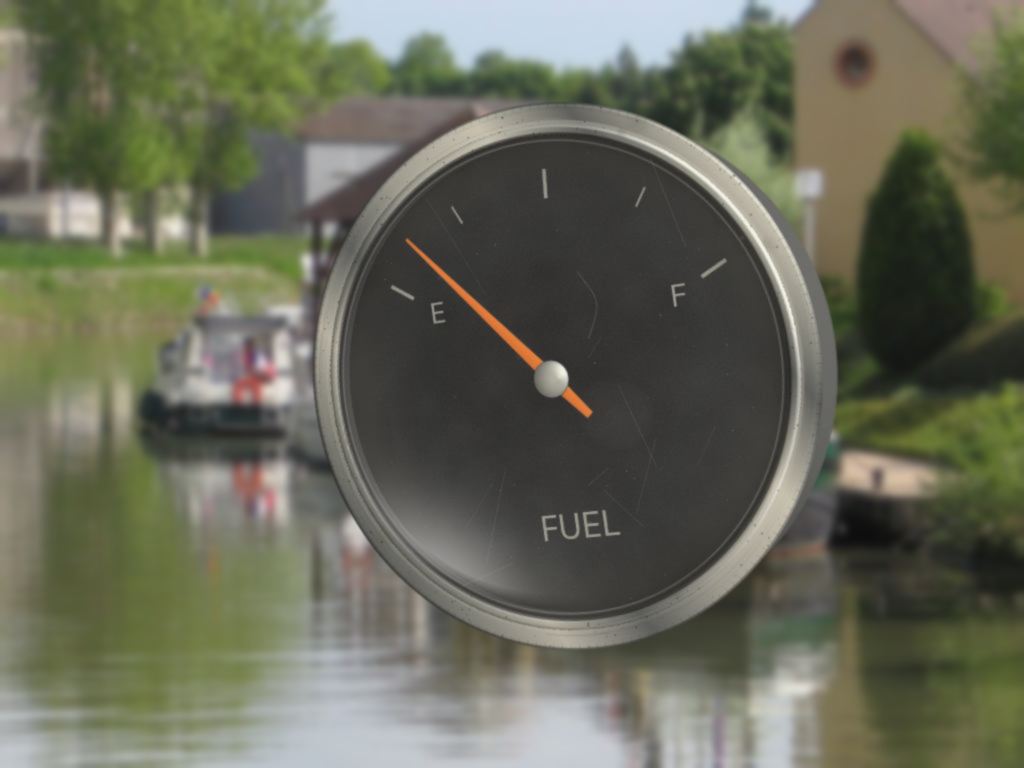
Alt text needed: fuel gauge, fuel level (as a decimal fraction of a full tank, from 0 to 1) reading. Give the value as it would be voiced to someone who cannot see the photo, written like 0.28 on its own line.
0.125
